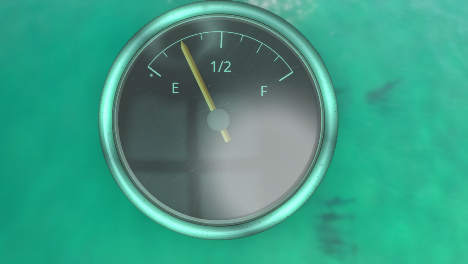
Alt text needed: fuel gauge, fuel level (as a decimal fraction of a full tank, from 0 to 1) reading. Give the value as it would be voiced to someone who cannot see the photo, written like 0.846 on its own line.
0.25
